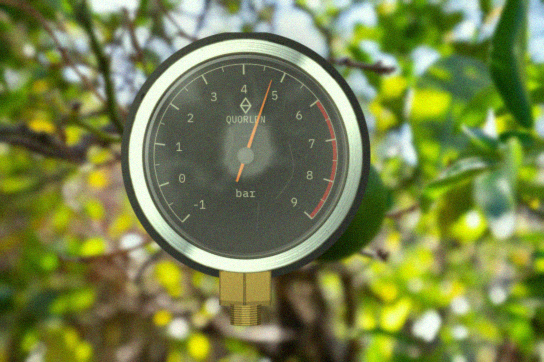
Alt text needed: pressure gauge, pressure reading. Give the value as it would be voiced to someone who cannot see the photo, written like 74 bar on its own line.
4.75 bar
